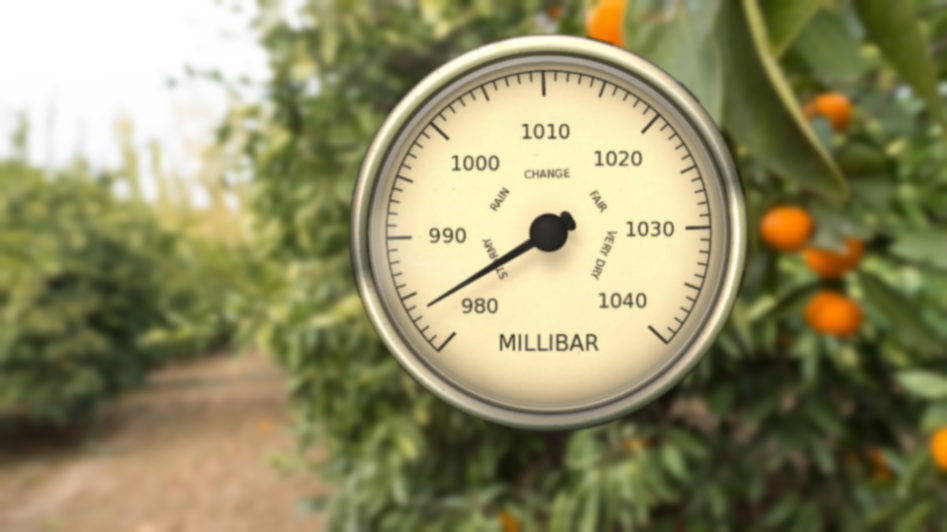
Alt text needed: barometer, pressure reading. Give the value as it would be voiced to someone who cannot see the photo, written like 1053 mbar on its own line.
983.5 mbar
